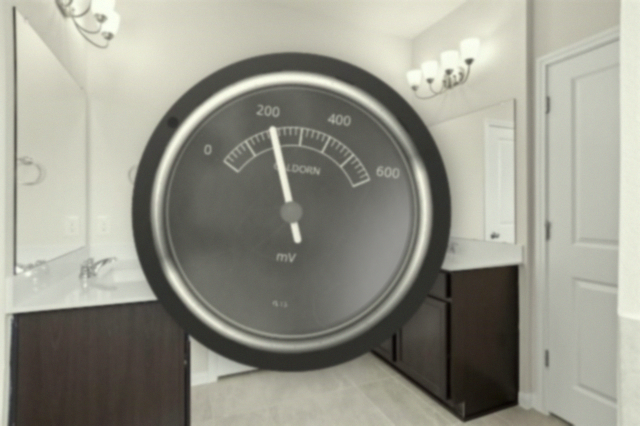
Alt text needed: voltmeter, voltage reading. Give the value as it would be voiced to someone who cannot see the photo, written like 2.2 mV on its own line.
200 mV
